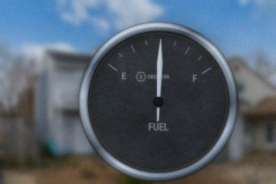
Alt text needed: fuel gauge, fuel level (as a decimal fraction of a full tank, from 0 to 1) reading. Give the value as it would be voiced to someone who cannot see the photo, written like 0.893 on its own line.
0.5
